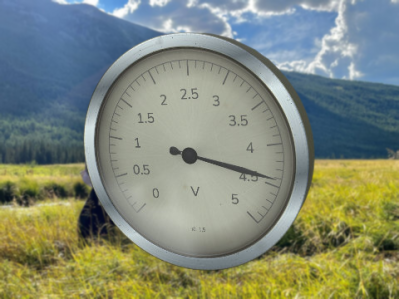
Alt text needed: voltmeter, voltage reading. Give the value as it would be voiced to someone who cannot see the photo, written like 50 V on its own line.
4.4 V
